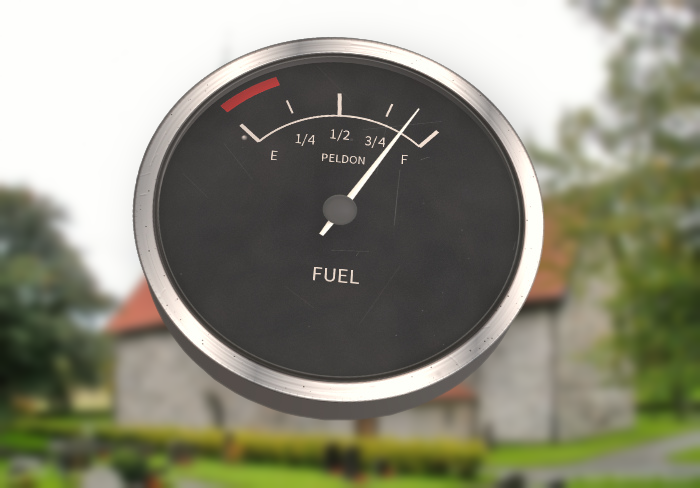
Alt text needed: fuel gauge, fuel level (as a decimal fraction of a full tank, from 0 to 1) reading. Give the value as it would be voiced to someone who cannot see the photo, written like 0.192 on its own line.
0.875
